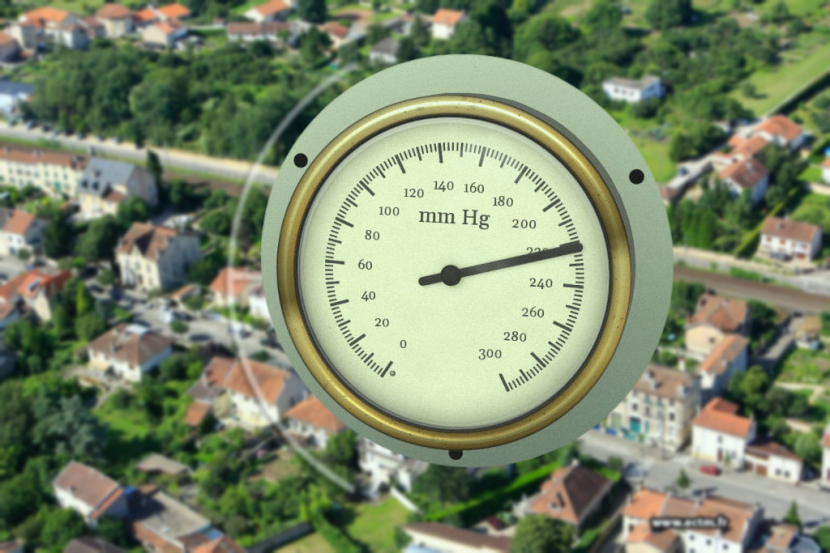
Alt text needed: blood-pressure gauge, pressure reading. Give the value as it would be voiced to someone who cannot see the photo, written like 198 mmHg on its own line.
222 mmHg
